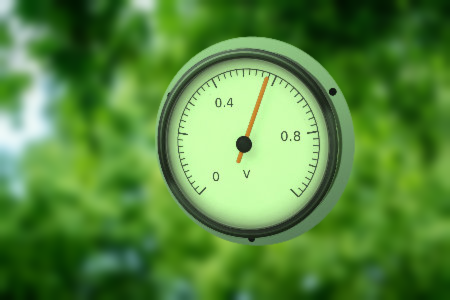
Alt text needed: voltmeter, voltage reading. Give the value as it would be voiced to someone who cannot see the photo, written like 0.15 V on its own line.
0.58 V
